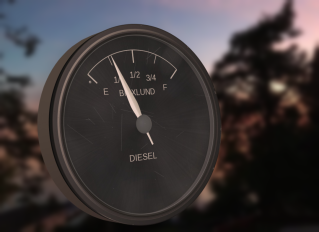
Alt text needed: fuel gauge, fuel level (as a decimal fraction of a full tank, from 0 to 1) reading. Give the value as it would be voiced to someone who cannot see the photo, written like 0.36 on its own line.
0.25
